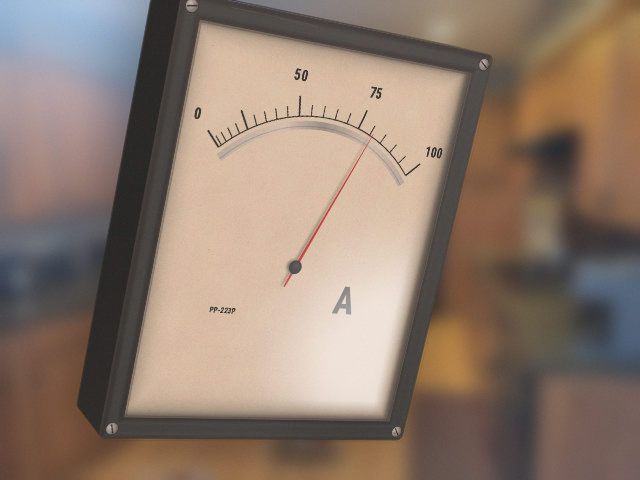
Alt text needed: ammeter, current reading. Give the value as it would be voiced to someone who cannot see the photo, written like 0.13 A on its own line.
80 A
